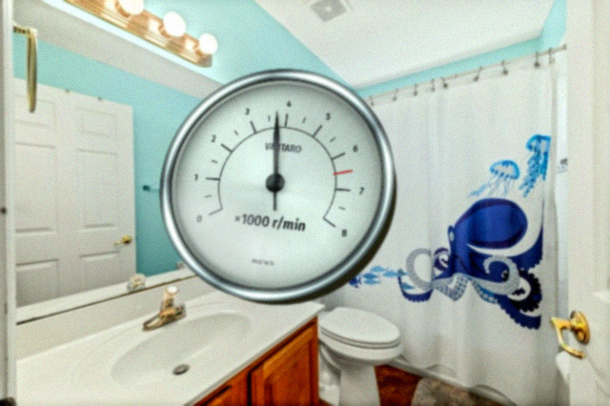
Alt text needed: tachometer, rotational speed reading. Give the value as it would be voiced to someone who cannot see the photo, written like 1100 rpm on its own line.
3750 rpm
